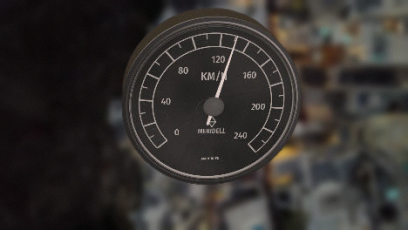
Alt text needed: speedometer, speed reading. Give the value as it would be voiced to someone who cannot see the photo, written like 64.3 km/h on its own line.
130 km/h
